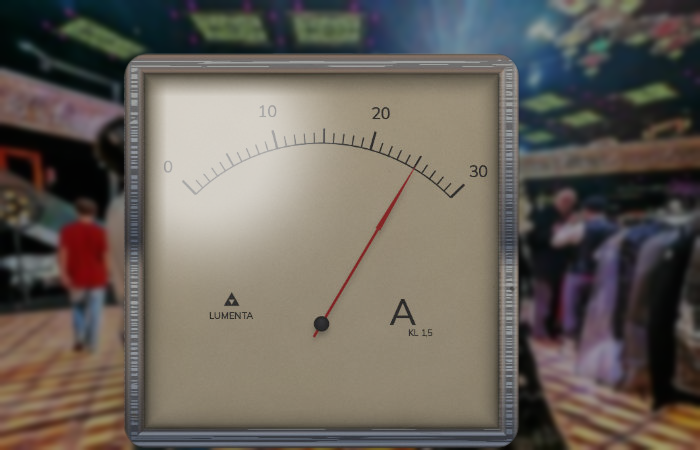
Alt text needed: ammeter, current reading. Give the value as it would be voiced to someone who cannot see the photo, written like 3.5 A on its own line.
25 A
